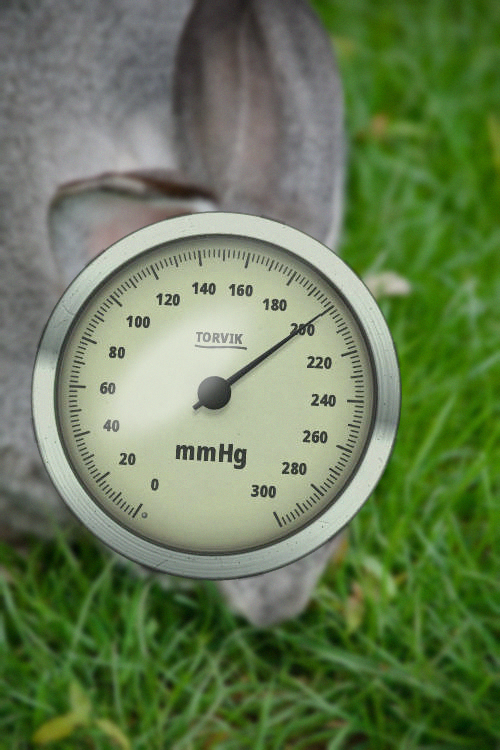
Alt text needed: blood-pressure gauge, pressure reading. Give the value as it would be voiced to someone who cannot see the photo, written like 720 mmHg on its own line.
200 mmHg
